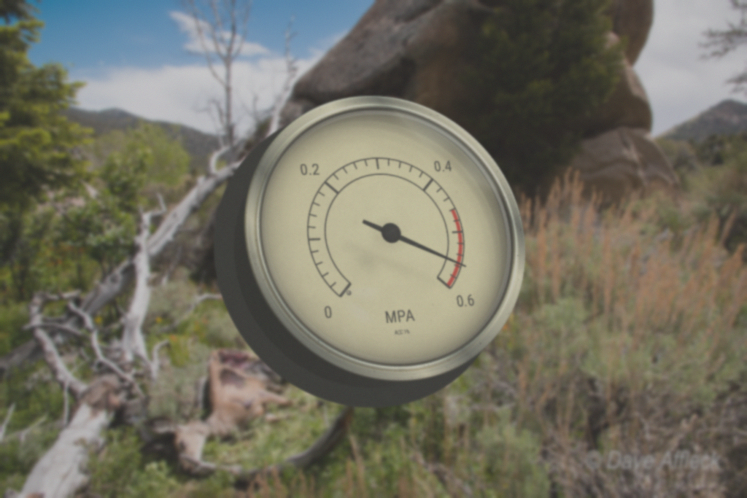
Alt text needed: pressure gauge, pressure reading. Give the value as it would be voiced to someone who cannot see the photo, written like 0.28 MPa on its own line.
0.56 MPa
